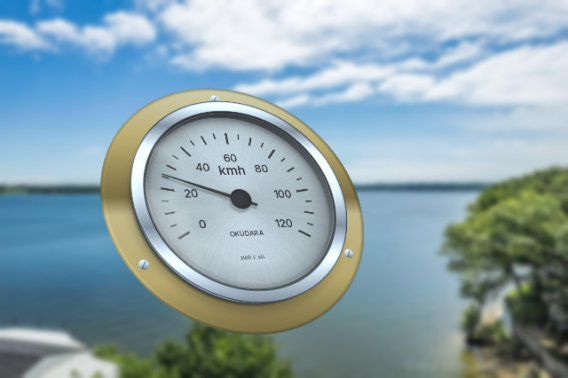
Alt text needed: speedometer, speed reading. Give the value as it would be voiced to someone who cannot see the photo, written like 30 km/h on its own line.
25 km/h
